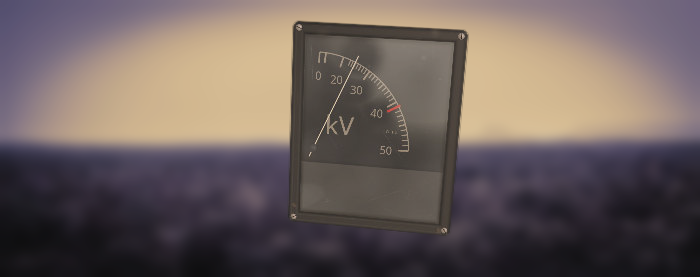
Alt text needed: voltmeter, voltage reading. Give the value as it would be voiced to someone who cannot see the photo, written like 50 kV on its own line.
25 kV
